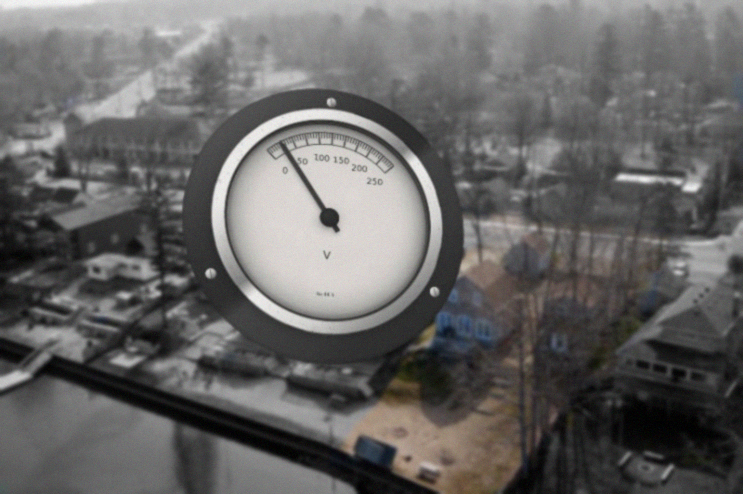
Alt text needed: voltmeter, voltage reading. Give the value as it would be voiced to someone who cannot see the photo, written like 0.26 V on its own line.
25 V
